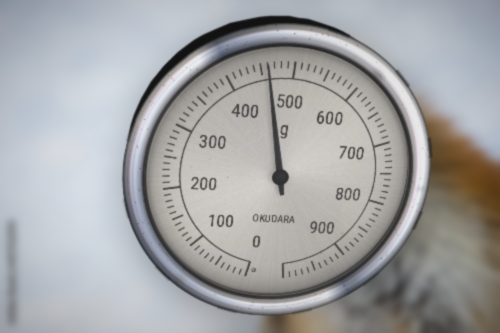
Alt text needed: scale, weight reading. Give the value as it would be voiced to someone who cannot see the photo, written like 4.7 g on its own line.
460 g
